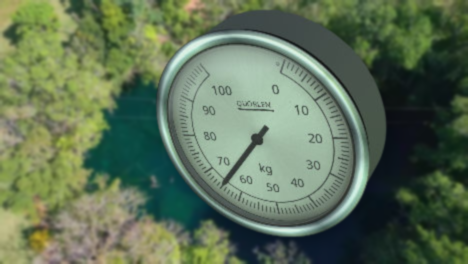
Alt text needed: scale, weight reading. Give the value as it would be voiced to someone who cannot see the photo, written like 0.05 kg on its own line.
65 kg
